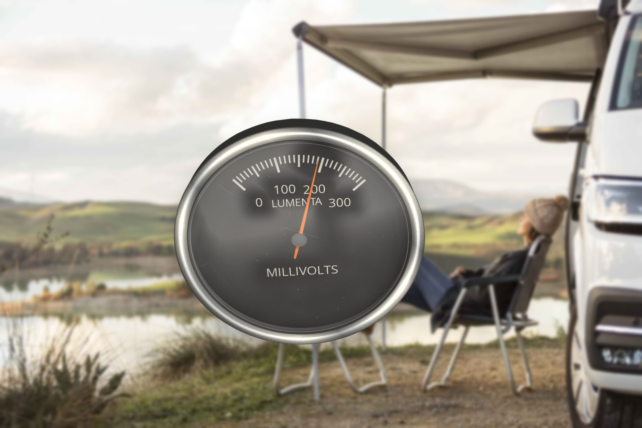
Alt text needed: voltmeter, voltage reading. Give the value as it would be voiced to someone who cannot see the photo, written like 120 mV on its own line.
190 mV
